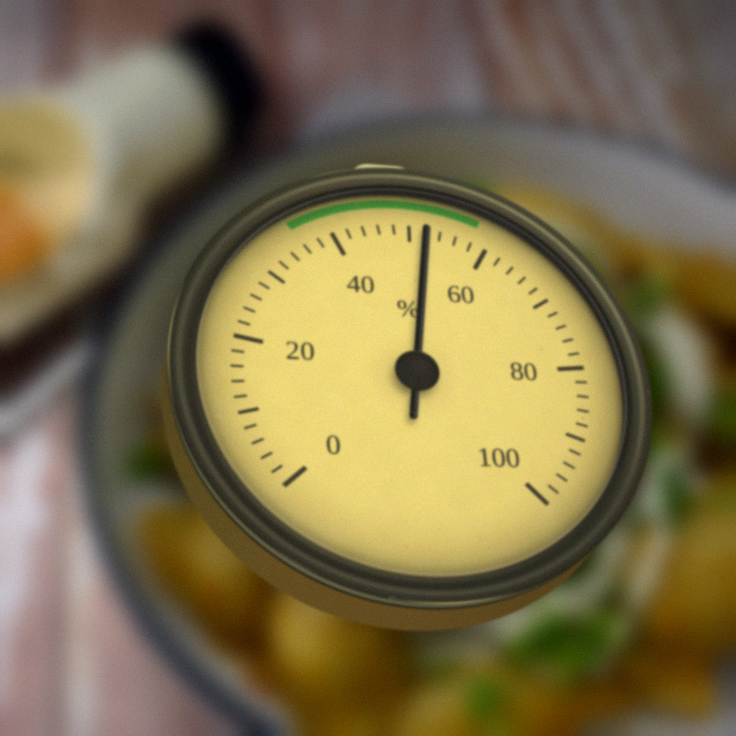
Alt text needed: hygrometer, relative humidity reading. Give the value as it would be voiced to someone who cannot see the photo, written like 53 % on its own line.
52 %
